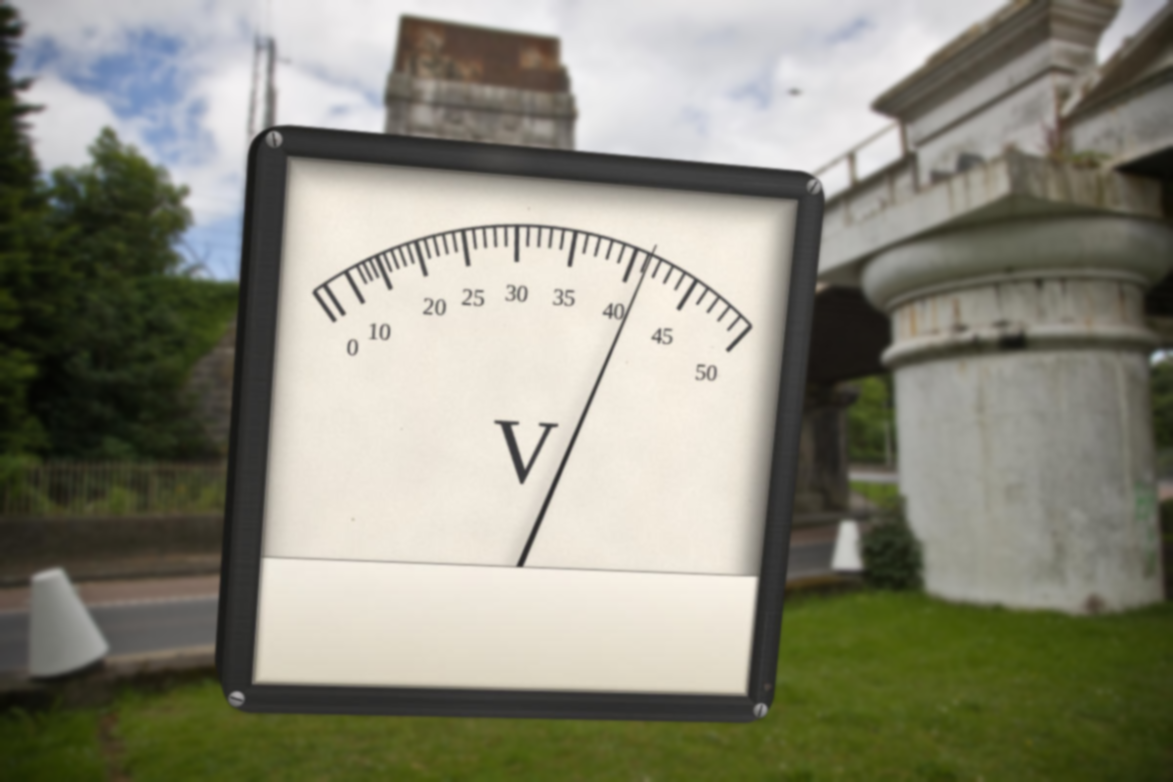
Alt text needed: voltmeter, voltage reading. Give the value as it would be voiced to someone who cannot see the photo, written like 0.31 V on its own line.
41 V
